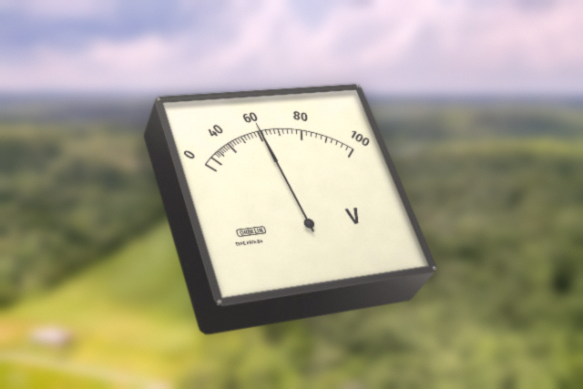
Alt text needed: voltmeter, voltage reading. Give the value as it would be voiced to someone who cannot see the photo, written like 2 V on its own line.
60 V
